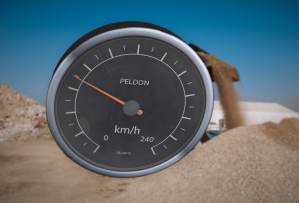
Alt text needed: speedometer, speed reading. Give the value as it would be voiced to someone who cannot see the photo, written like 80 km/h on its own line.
70 km/h
